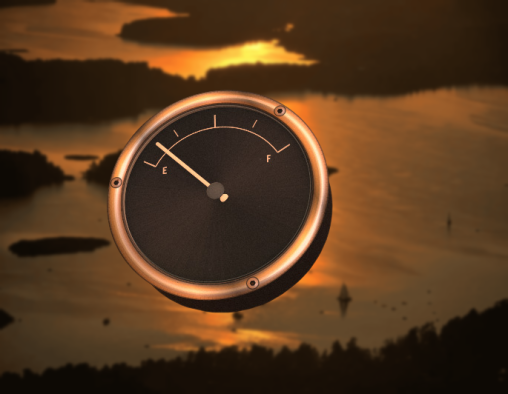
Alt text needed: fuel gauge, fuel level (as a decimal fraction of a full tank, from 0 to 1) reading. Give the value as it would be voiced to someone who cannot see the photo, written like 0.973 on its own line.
0.125
